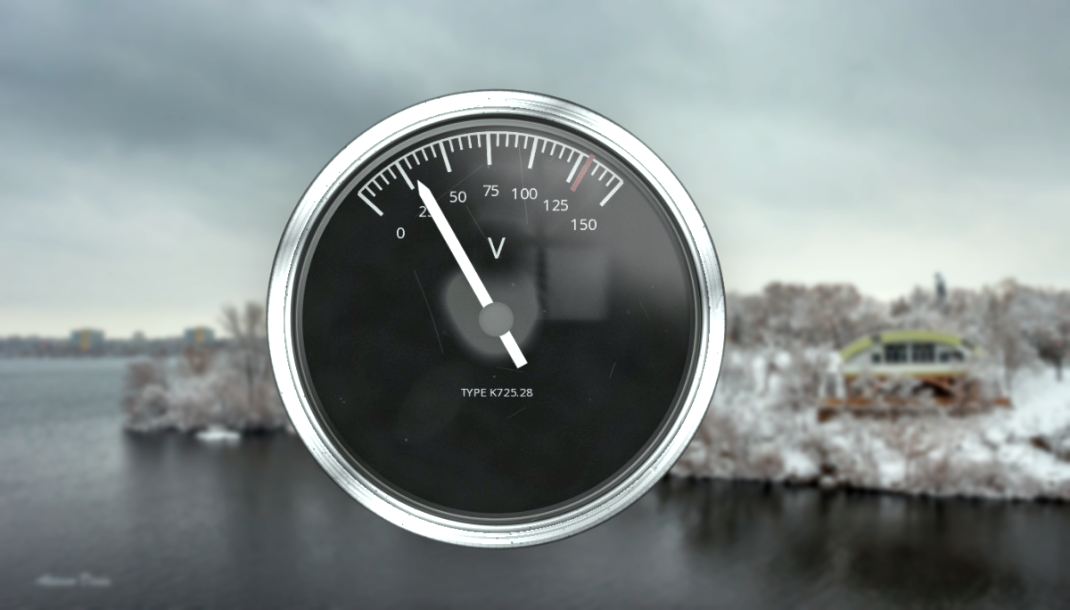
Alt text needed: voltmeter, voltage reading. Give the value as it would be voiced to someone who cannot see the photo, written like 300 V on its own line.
30 V
